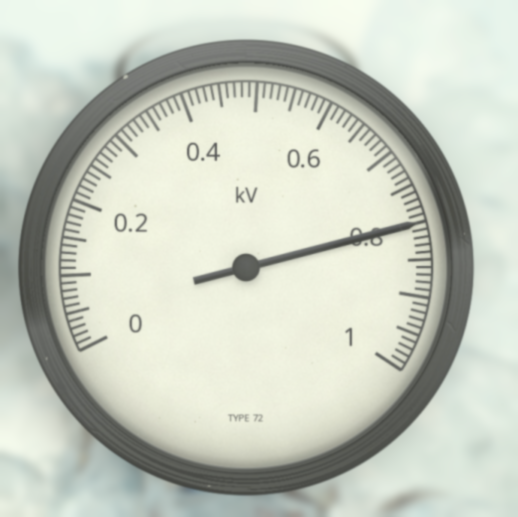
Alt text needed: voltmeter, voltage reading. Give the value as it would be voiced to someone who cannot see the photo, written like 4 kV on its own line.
0.8 kV
